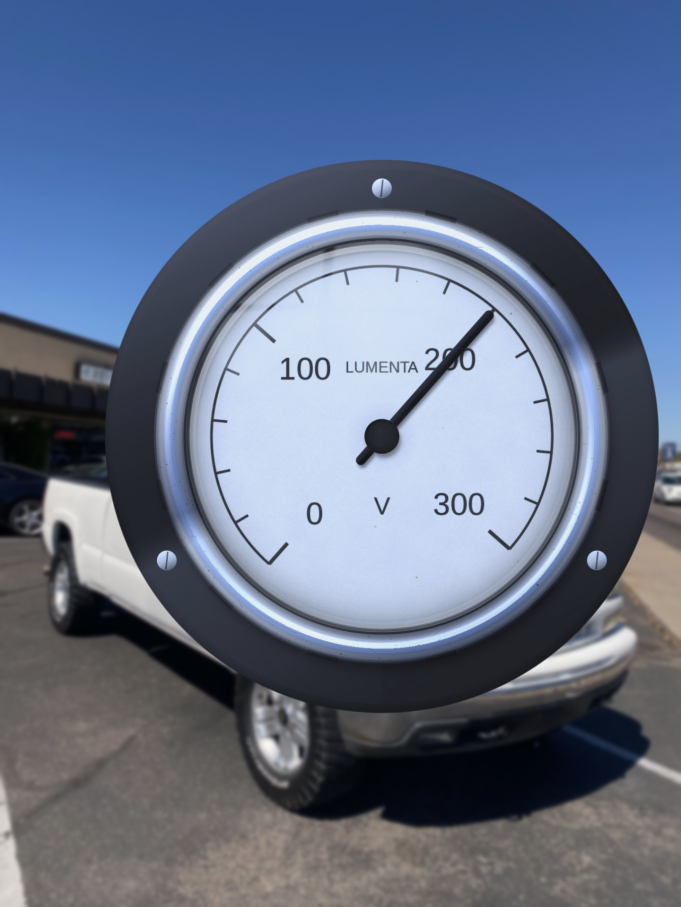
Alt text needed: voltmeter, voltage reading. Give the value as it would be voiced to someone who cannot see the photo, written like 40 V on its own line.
200 V
